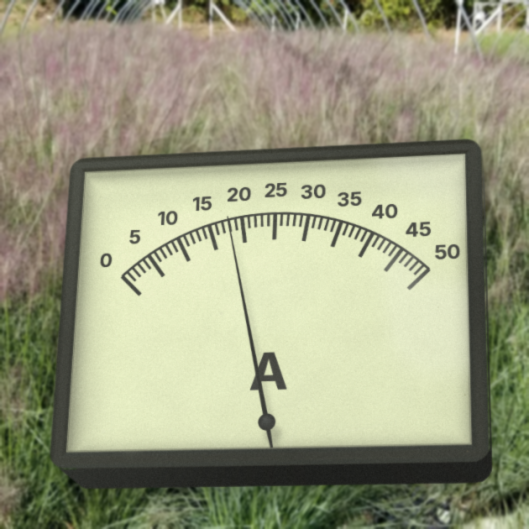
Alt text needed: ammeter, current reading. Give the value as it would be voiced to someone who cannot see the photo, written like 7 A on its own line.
18 A
